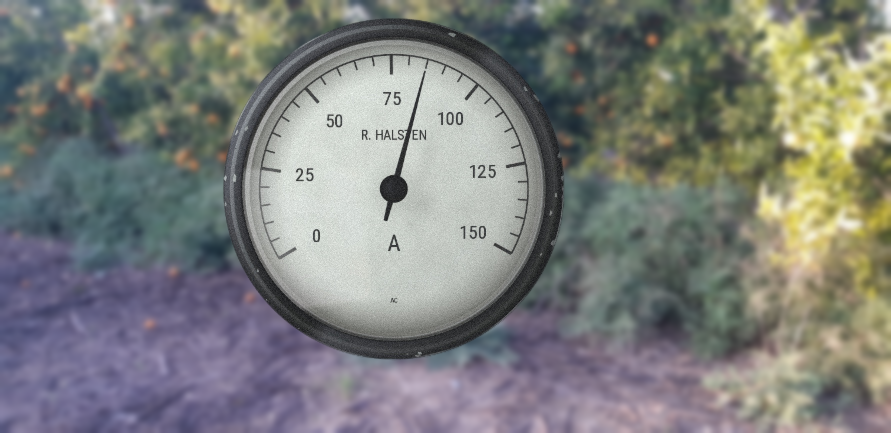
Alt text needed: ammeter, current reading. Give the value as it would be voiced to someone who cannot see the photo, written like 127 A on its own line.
85 A
